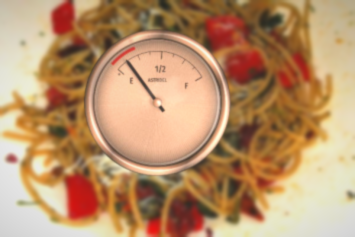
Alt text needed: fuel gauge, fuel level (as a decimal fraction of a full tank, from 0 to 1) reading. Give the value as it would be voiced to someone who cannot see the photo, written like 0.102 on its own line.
0.125
